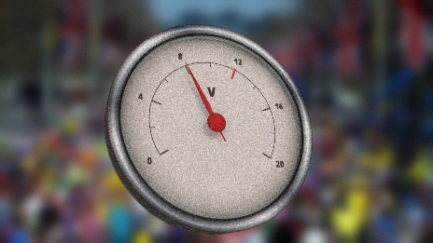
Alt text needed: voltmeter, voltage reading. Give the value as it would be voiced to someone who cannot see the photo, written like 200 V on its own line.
8 V
